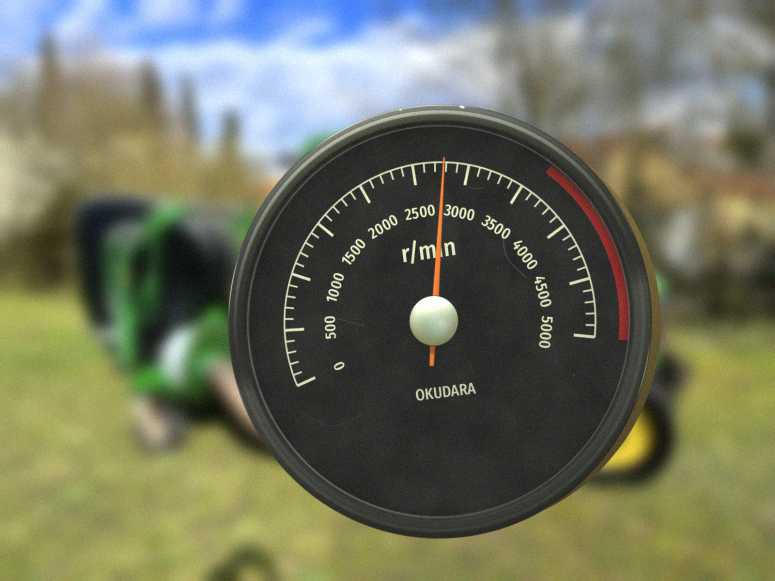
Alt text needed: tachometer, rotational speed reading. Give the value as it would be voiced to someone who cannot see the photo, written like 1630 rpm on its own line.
2800 rpm
